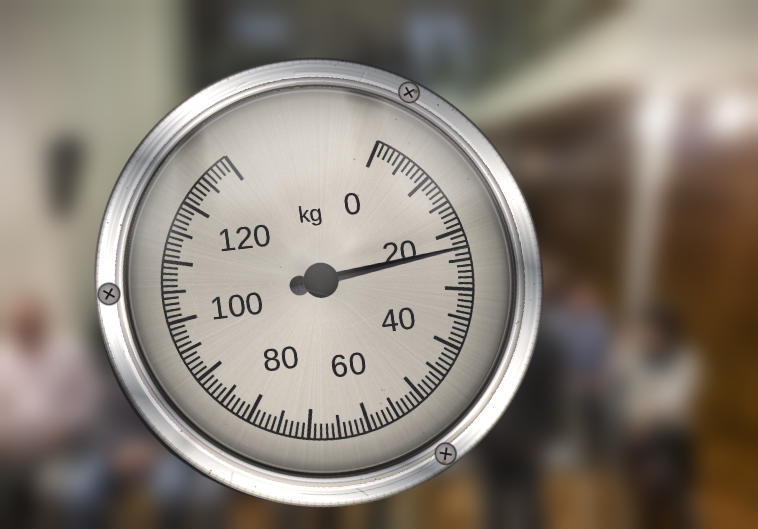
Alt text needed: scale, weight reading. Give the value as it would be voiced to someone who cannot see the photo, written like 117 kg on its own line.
23 kg
